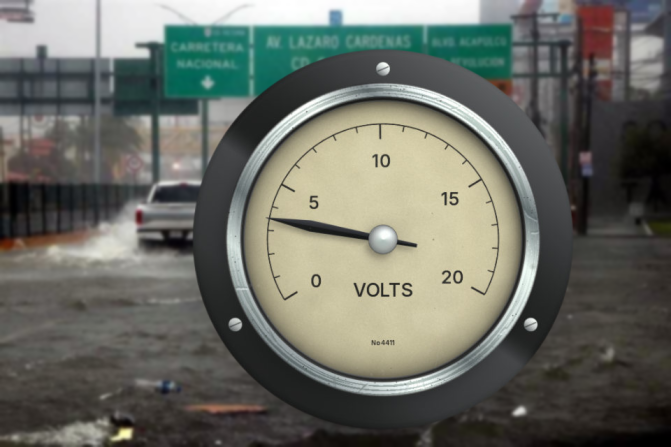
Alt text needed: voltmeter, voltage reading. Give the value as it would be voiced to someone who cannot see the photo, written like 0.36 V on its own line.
3.5 V
